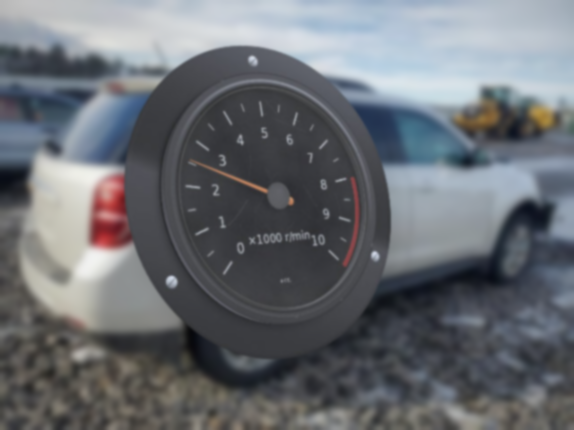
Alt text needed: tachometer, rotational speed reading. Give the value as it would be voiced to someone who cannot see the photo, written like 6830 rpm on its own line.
2500 rpm
